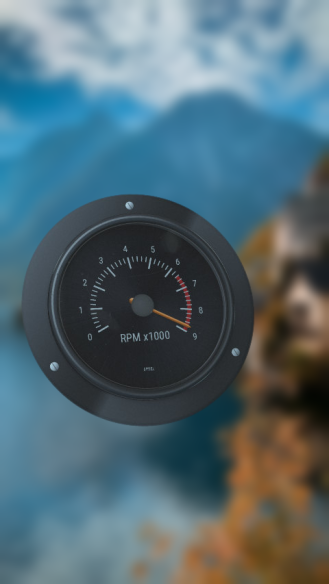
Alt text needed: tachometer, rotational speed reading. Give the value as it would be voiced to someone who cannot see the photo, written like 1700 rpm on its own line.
8800 rpm
